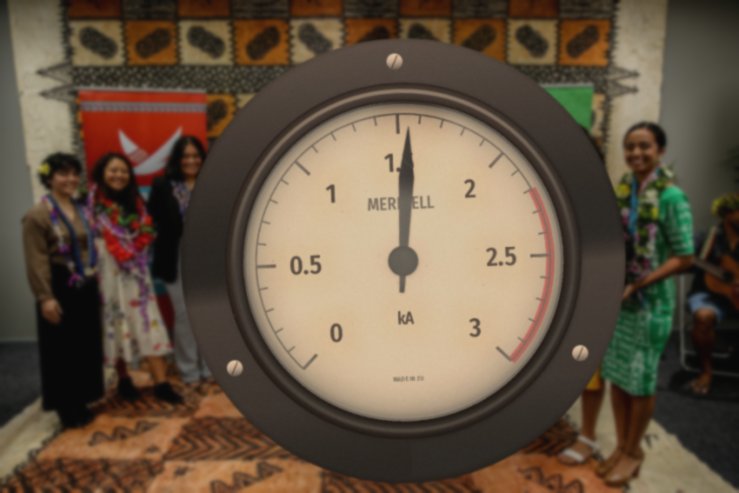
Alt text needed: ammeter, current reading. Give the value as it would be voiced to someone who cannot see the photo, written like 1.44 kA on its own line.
1.55 kA
